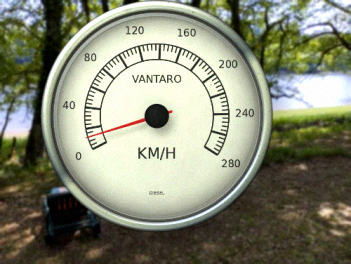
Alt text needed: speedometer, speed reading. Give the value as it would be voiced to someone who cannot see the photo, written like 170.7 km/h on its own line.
12 km/h
